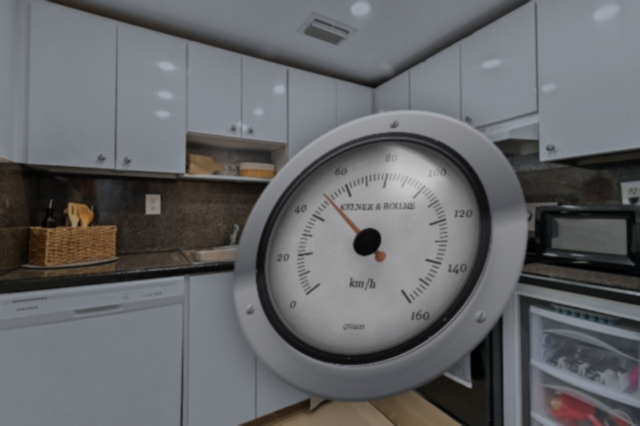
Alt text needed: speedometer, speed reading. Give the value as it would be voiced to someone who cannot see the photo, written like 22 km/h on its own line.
50 km/h
